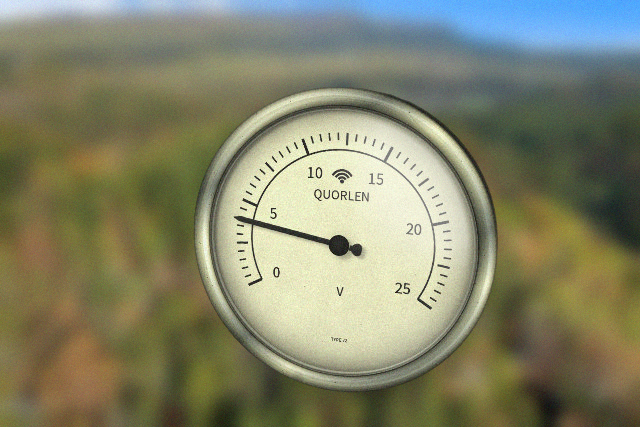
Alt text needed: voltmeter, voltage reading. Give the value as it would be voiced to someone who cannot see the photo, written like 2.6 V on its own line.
4 V
